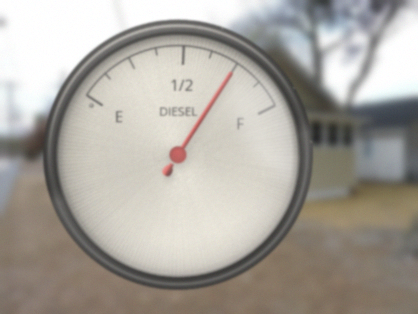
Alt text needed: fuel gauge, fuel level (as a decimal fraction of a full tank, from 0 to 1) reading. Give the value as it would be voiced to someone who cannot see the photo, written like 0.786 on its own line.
0.75
